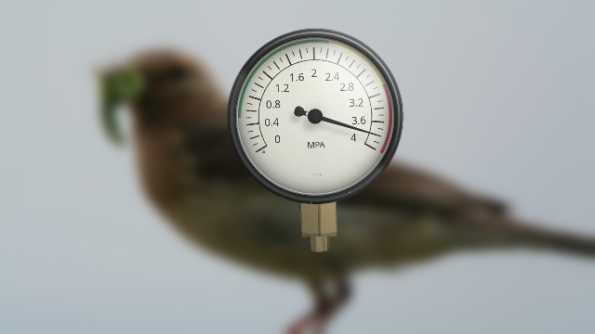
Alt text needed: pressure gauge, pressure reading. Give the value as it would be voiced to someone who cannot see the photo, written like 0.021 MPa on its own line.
3.8 MPa
